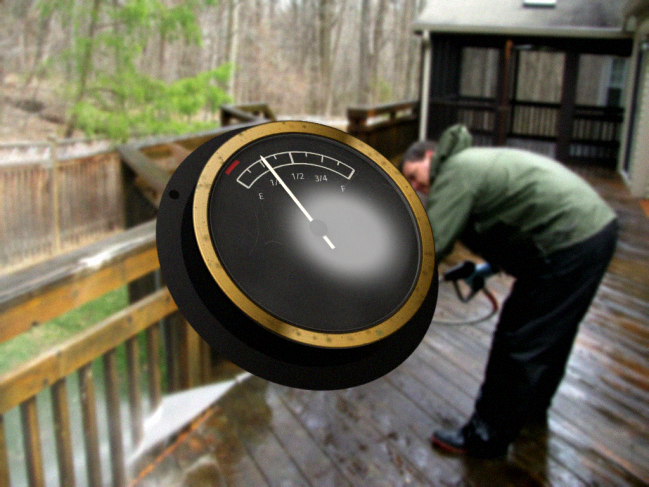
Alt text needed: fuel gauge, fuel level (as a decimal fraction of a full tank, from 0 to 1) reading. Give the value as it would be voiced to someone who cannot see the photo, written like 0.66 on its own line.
0.25
